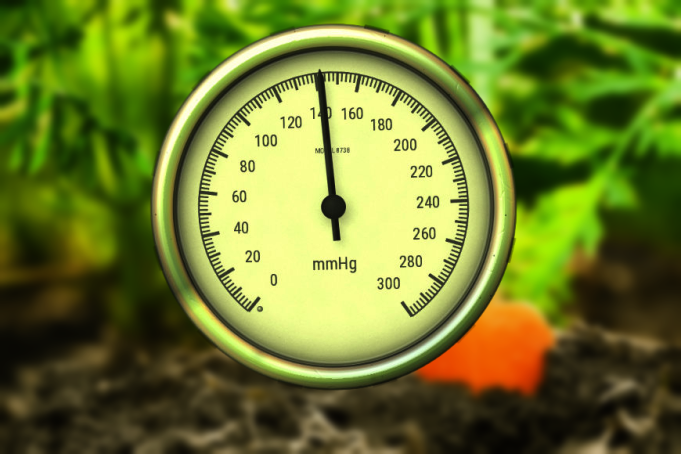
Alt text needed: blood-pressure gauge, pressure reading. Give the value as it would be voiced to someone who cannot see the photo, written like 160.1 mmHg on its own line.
142 mmHg
